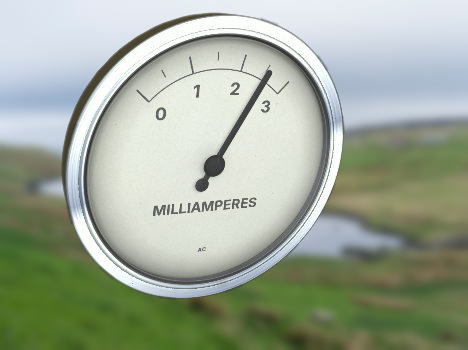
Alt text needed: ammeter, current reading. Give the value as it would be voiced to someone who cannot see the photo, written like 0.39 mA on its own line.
2.5 mA
